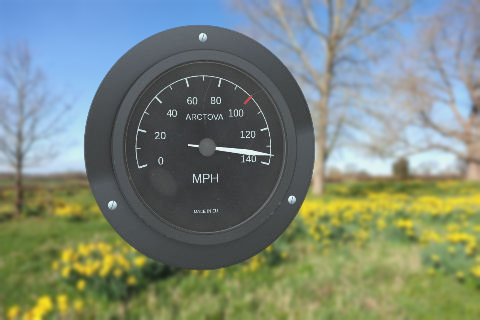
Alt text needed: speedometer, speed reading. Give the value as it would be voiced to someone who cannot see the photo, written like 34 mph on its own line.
135 mph
